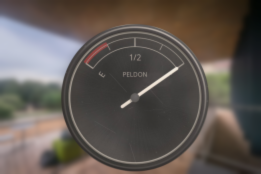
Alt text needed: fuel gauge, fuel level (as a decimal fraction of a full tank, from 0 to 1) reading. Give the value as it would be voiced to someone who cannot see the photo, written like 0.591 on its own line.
1
